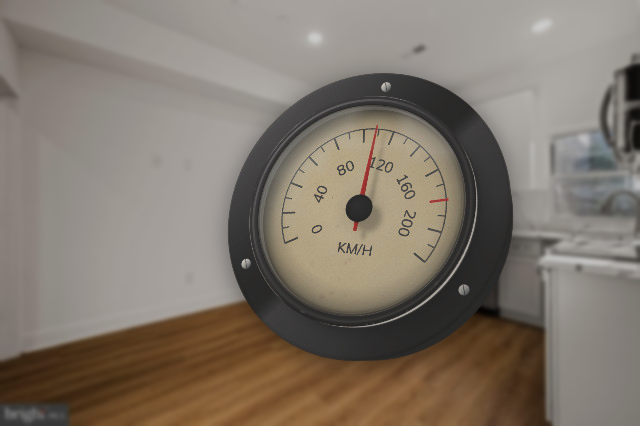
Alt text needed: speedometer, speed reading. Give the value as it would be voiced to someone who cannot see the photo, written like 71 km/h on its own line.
110 km/h
